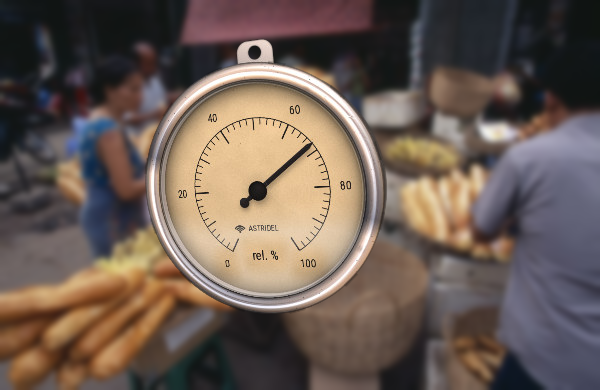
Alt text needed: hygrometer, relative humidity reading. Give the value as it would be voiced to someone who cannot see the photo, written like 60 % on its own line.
68 %
